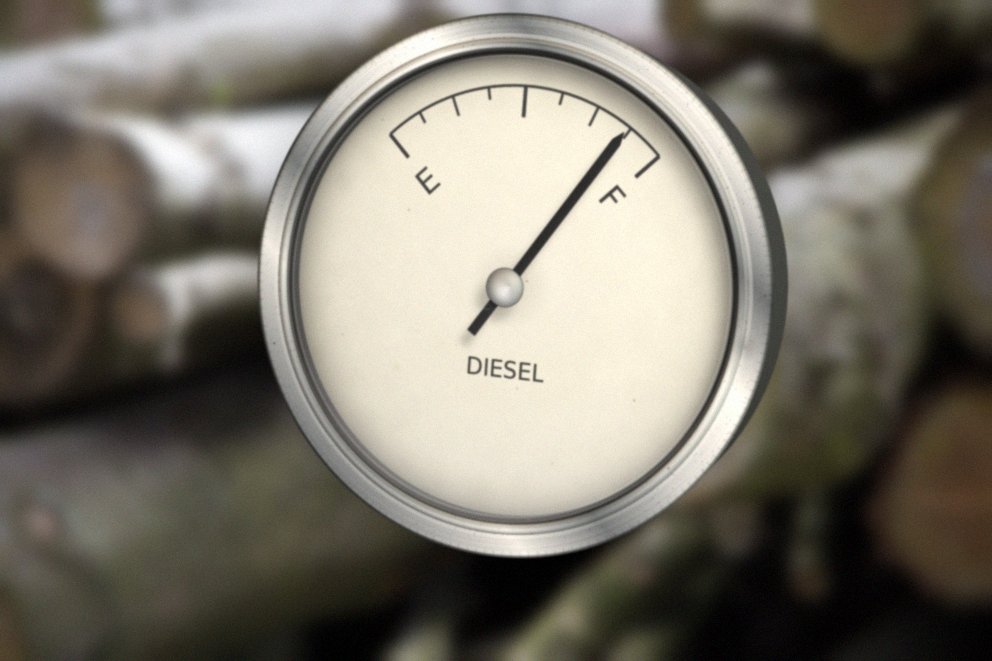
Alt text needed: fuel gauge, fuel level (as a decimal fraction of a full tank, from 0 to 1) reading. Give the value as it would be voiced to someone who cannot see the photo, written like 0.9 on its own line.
0.875
